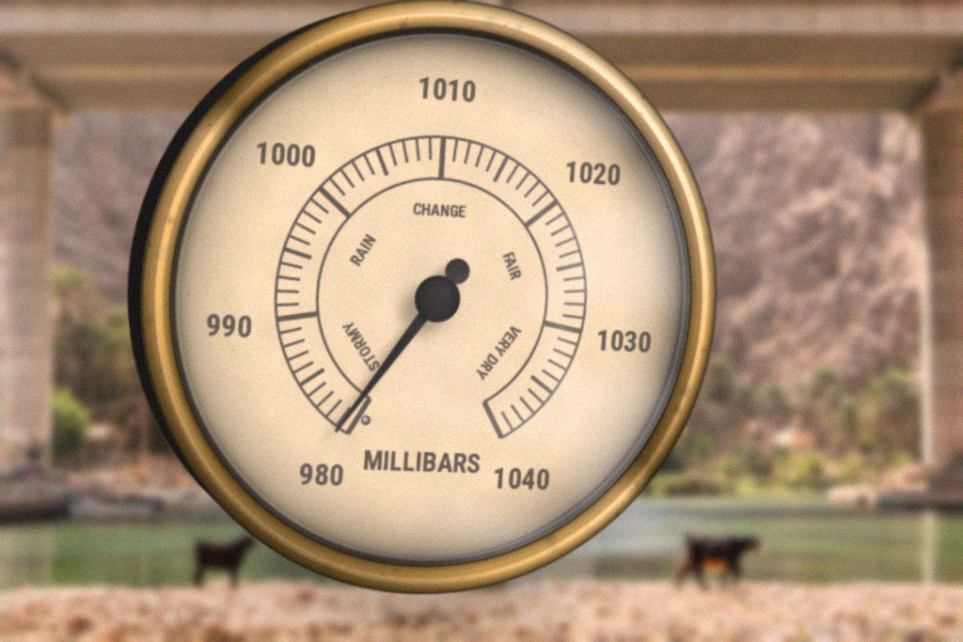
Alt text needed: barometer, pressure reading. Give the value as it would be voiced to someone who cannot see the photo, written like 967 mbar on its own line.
981 mbar
